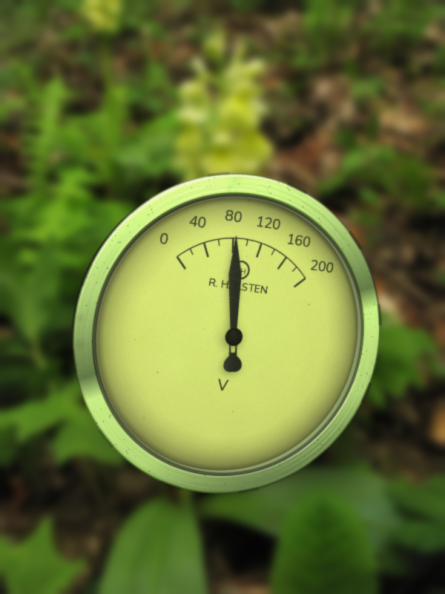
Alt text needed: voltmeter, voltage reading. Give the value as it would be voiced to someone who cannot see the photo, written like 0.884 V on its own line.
80 V
